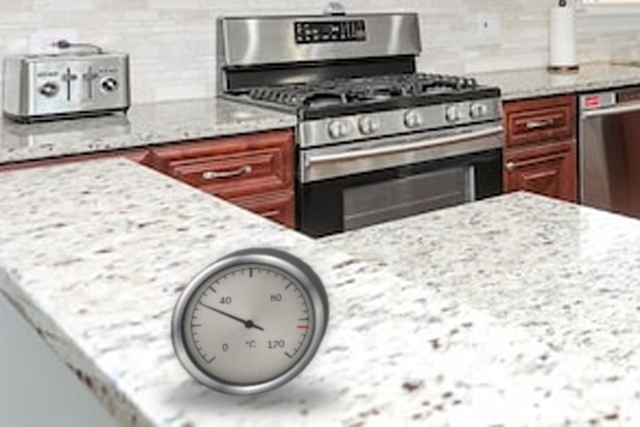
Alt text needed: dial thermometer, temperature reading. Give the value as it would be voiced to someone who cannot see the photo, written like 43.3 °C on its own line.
32 °C
